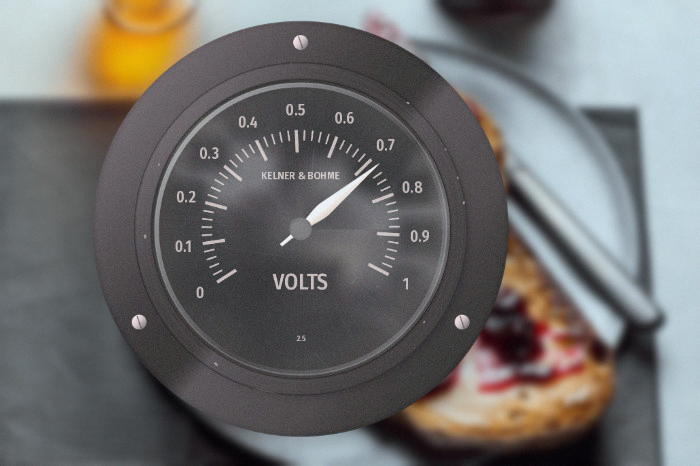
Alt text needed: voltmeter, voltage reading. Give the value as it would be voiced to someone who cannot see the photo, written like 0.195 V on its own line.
0.72 V
